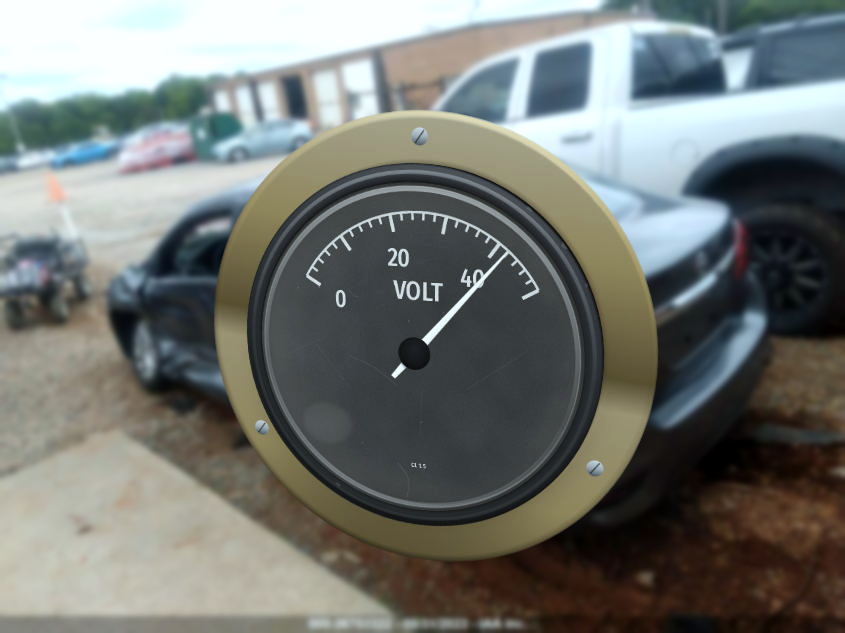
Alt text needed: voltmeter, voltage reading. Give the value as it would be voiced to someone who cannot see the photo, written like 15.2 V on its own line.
42 V
